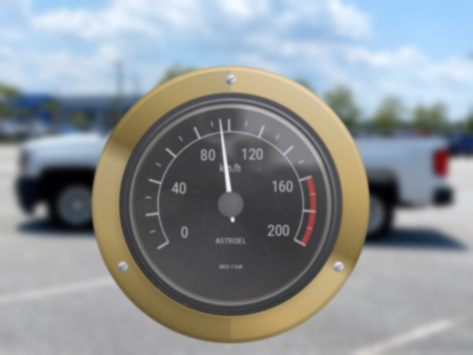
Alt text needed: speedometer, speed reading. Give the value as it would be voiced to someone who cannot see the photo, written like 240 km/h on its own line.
95 km/h
